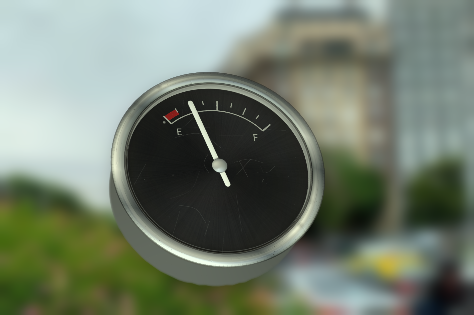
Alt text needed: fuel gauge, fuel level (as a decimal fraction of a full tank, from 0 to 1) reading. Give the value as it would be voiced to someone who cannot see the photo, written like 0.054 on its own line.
0.25
